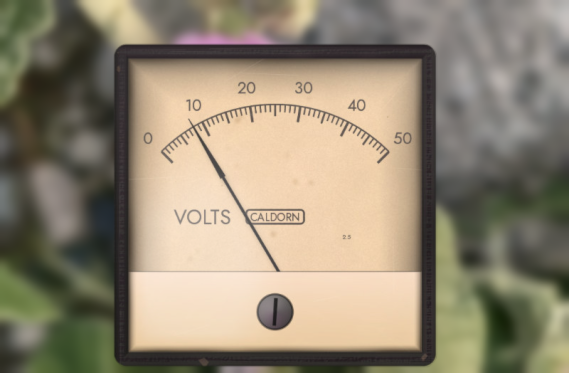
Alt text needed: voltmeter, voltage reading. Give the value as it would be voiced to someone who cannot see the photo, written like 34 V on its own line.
8 V
